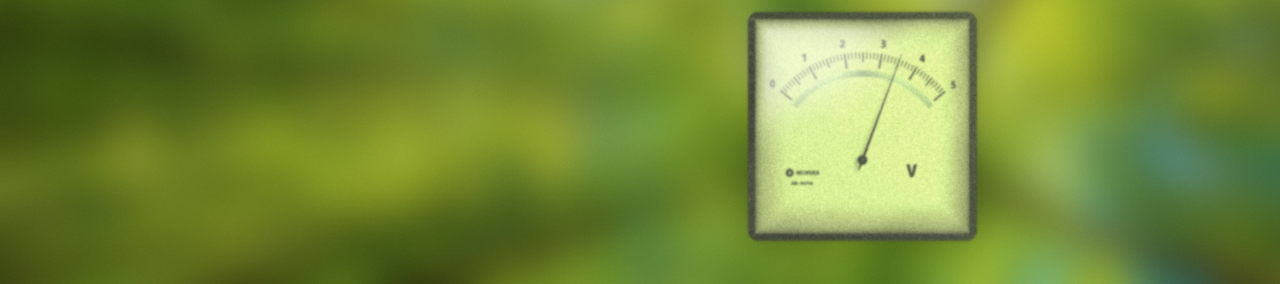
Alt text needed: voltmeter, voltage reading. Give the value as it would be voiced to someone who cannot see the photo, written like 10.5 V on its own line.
3.5 V
